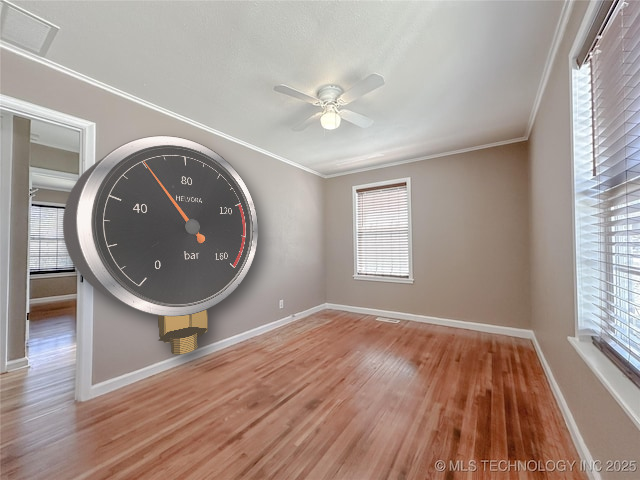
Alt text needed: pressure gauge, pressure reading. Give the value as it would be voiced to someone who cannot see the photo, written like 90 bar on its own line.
60 bar
